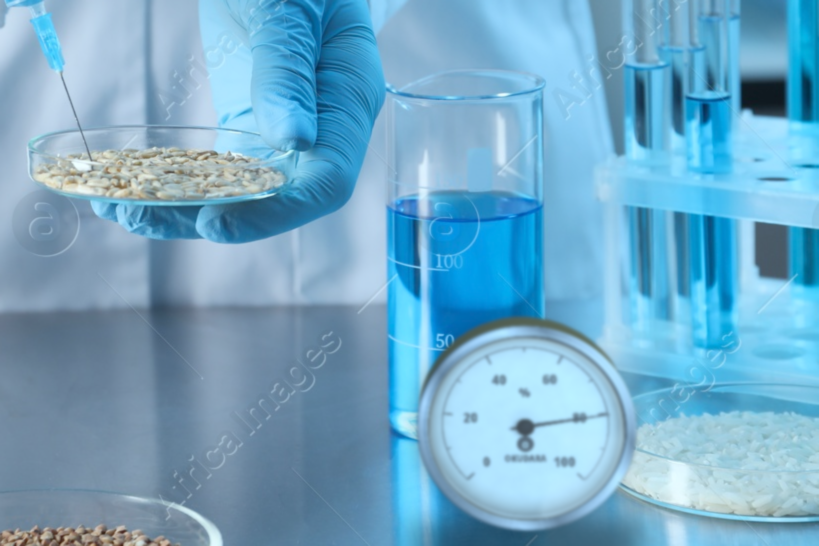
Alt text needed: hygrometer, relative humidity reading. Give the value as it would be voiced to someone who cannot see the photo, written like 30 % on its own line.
80 %
